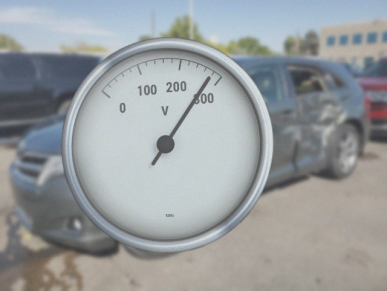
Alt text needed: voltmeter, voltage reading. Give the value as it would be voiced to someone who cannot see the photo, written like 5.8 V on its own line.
280 V
